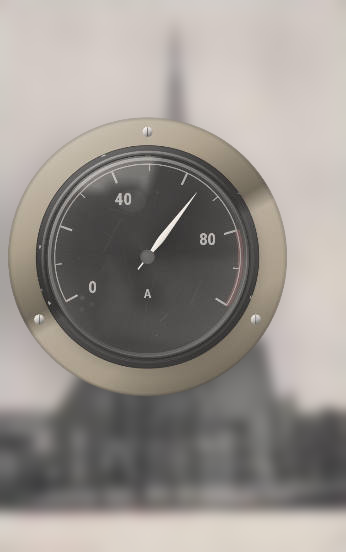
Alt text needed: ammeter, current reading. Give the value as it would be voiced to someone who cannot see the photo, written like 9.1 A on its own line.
65 A
